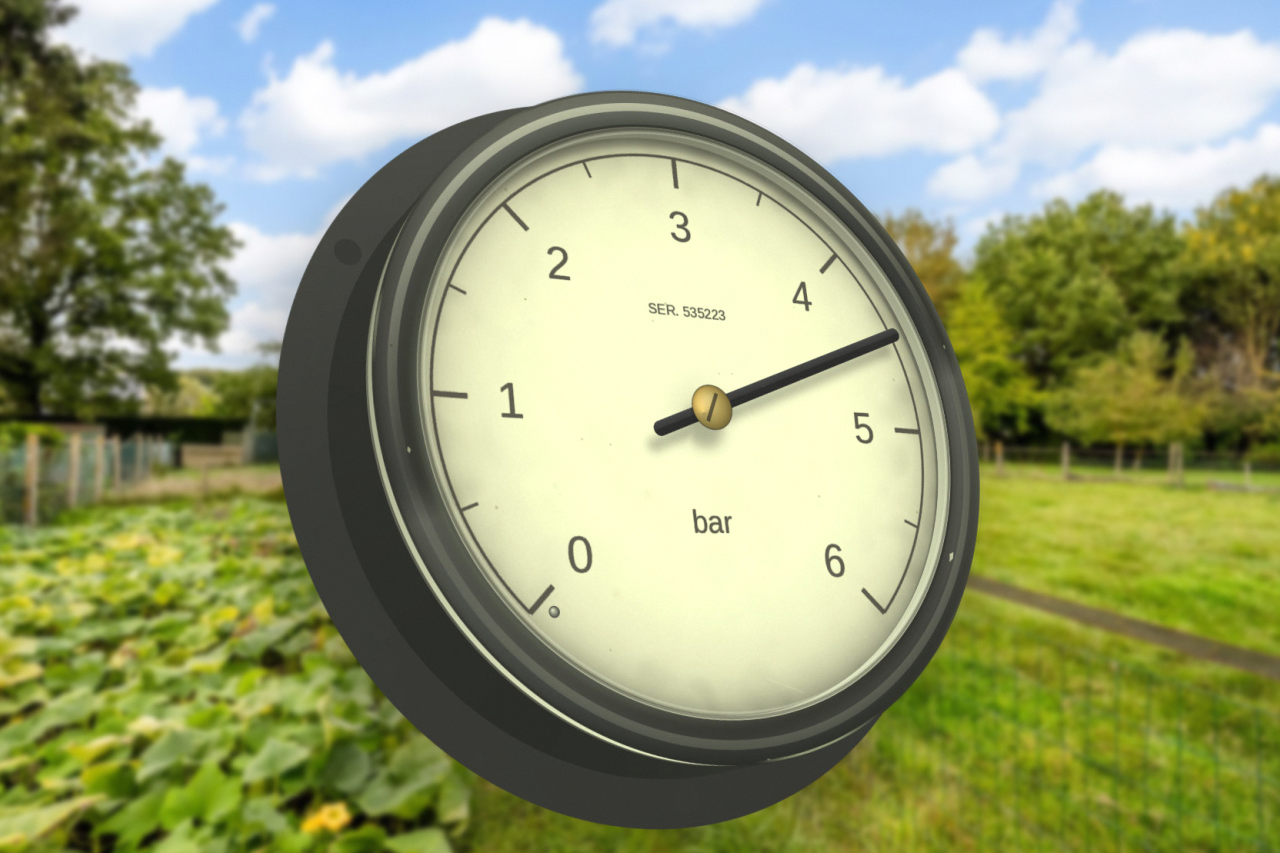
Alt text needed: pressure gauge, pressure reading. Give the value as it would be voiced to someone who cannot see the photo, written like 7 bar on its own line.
4.5 bar
